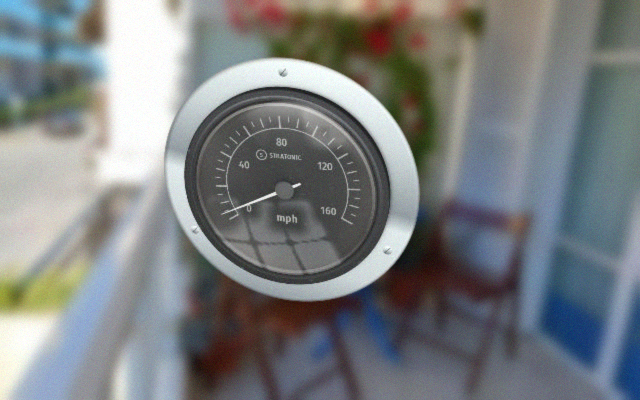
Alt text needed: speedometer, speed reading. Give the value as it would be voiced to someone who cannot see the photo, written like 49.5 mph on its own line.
5 mph
